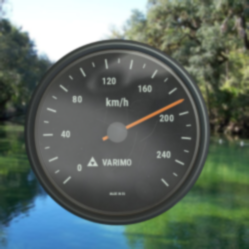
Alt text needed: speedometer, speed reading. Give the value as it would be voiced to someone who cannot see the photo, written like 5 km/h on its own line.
190 km/h
